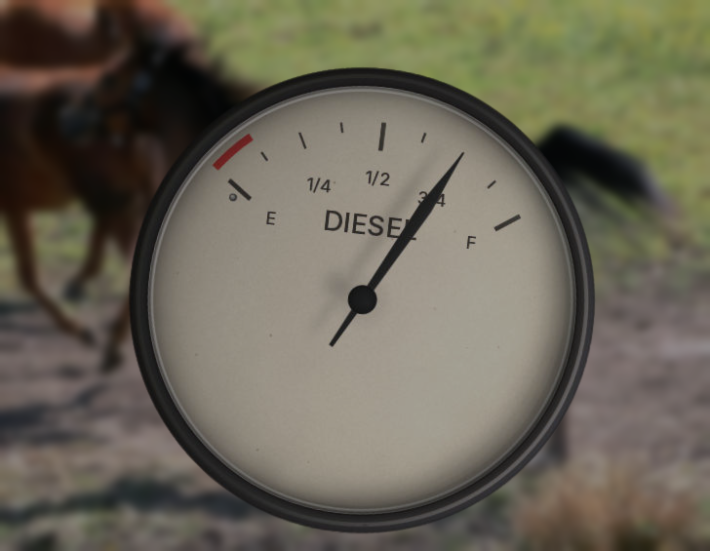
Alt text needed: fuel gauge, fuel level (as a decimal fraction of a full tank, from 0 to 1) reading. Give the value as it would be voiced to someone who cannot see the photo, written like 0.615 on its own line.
0.75
